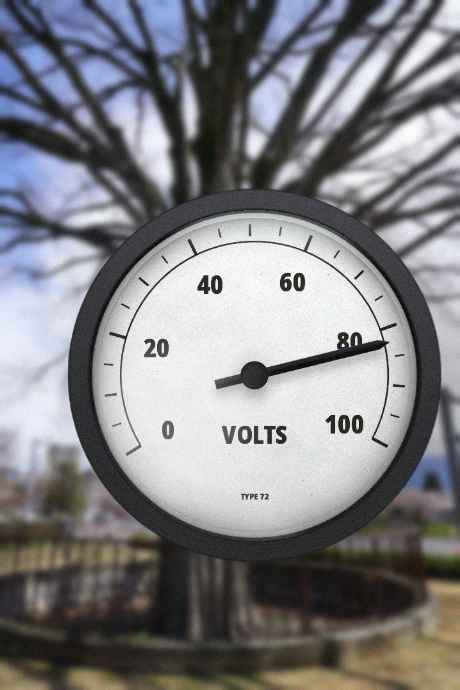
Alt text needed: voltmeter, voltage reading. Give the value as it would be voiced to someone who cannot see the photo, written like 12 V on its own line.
82.5 V
